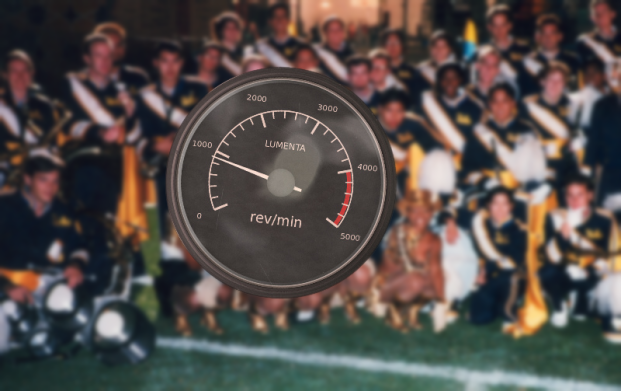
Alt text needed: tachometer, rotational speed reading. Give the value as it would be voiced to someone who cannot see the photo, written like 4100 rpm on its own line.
900 rpm
